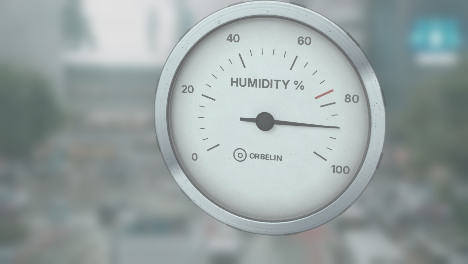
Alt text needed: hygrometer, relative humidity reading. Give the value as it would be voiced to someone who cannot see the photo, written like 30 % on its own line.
88 %
